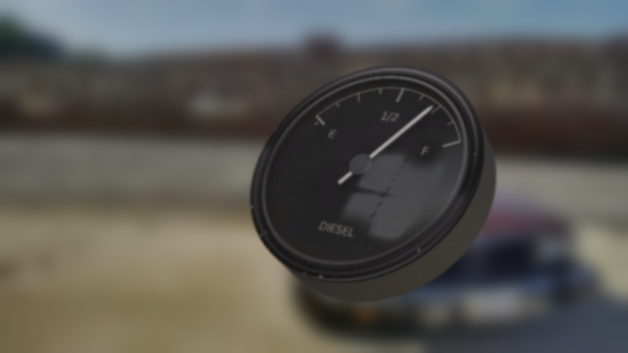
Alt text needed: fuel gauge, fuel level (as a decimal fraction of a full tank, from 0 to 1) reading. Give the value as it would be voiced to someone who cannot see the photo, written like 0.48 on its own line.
0.75
